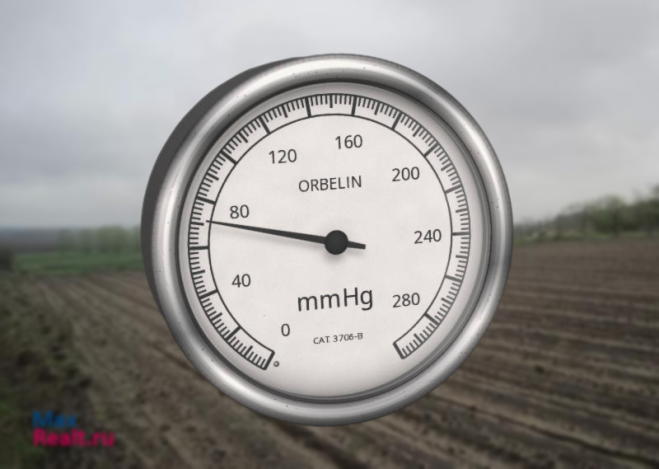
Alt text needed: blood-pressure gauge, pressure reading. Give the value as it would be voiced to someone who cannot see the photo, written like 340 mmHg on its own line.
72 mmHg
